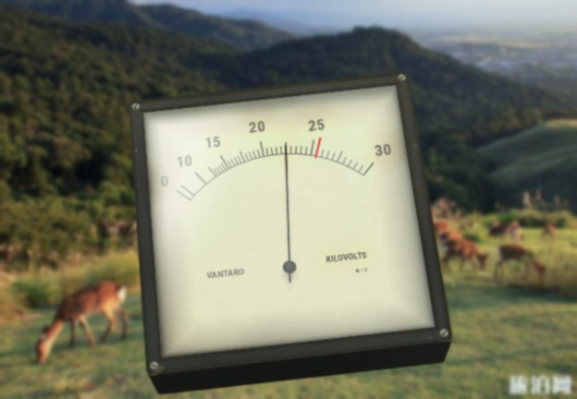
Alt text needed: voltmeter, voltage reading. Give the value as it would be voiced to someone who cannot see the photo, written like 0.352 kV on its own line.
22.5 kV
